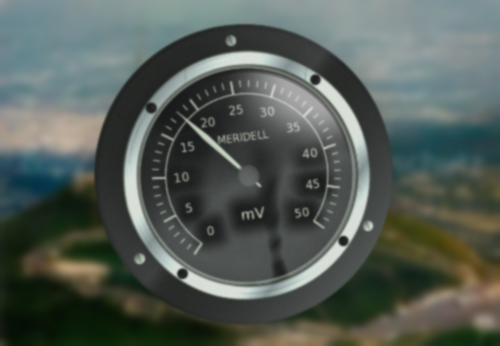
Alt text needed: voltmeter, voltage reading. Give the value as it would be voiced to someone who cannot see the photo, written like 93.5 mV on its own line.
18 mV
